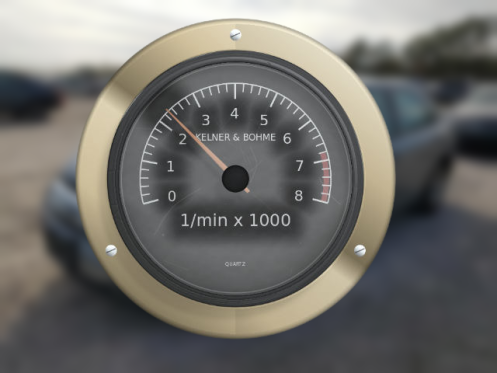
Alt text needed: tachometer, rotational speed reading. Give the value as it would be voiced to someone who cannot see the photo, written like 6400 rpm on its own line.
2300 rpm
